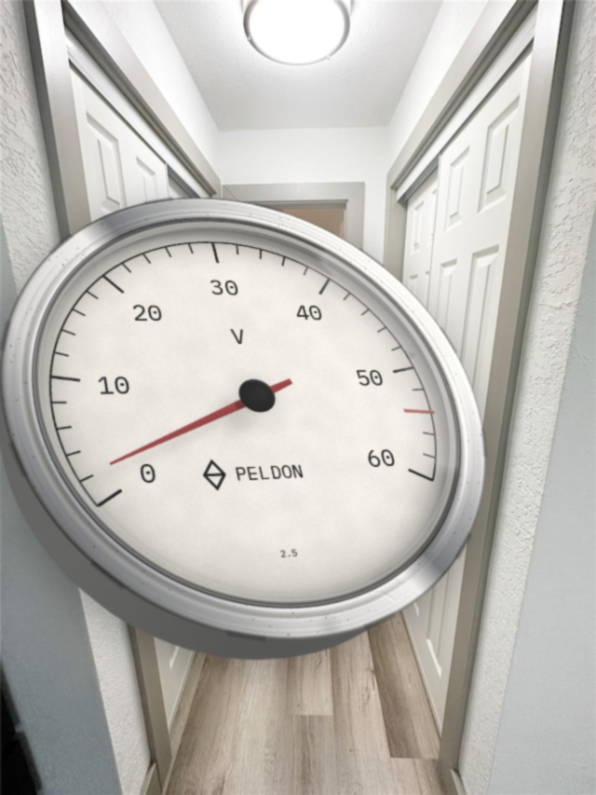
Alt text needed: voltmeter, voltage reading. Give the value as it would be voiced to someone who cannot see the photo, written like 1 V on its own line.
2 V
